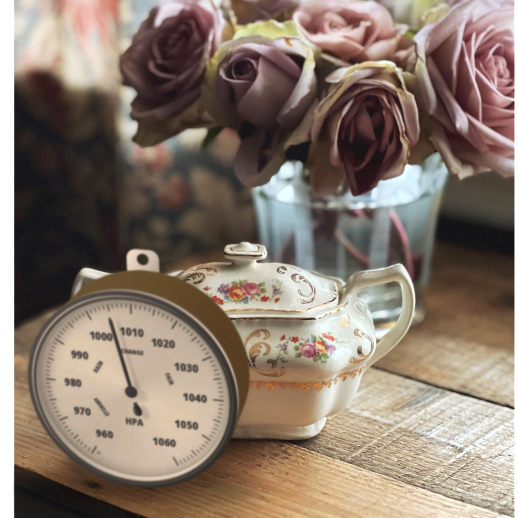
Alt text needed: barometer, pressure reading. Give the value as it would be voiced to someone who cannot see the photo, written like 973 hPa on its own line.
1005 hPa
